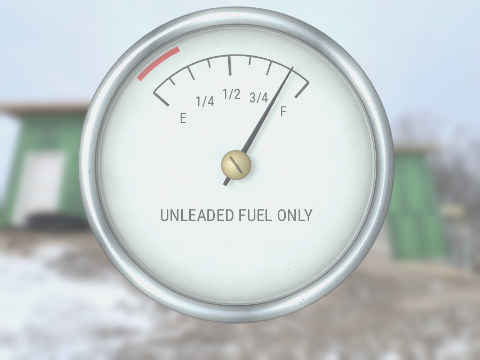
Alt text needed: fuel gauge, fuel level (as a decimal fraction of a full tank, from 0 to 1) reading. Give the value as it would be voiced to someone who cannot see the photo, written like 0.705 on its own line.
0.875
